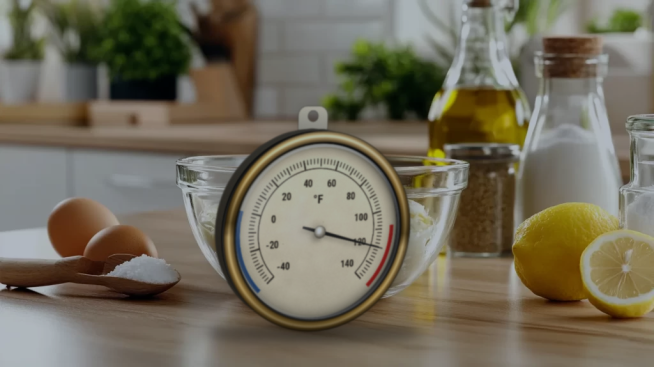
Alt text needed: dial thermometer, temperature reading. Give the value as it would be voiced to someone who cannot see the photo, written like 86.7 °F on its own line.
120 °F
